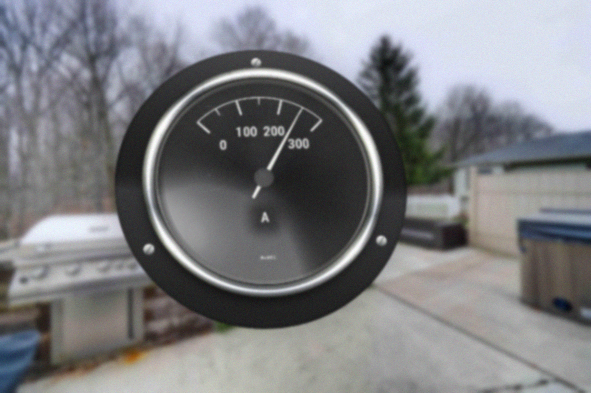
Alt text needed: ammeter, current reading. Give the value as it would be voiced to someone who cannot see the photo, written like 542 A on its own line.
250 A
